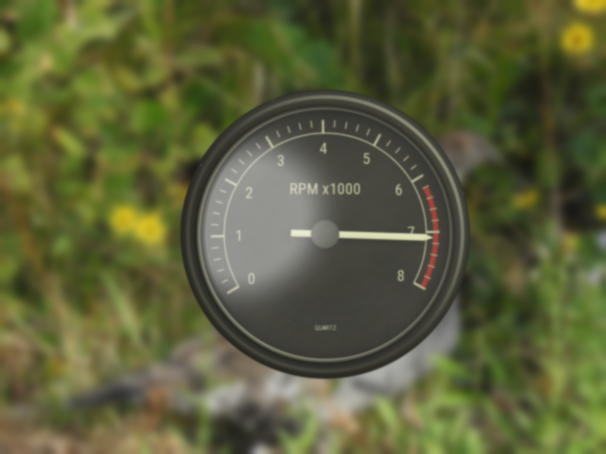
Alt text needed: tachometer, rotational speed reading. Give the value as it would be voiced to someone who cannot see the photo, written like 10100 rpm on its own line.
7100 rpm
